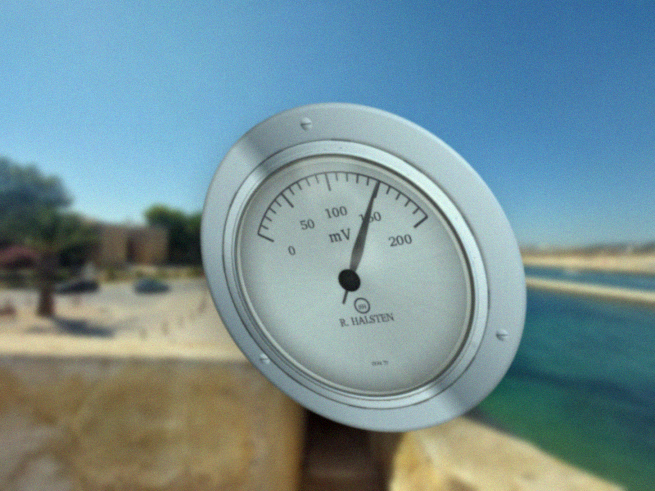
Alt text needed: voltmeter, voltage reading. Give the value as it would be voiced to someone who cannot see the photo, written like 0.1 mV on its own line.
150 mV
